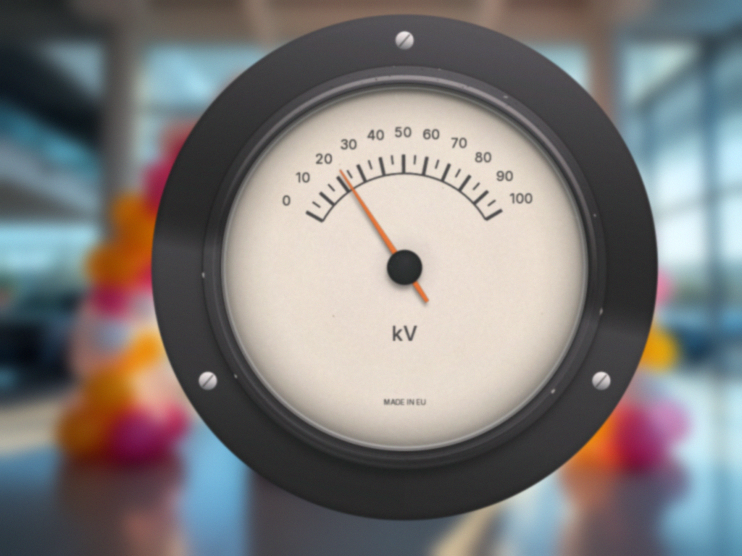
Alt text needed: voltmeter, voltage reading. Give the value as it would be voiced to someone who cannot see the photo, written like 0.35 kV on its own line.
22.5 kV
